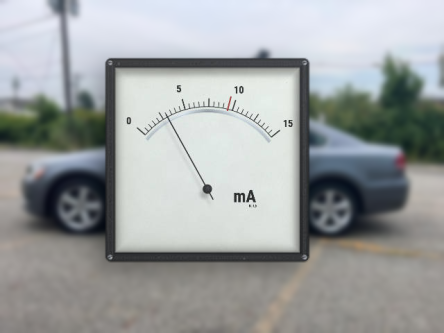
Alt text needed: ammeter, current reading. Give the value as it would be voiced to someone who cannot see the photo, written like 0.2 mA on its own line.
3 mA
